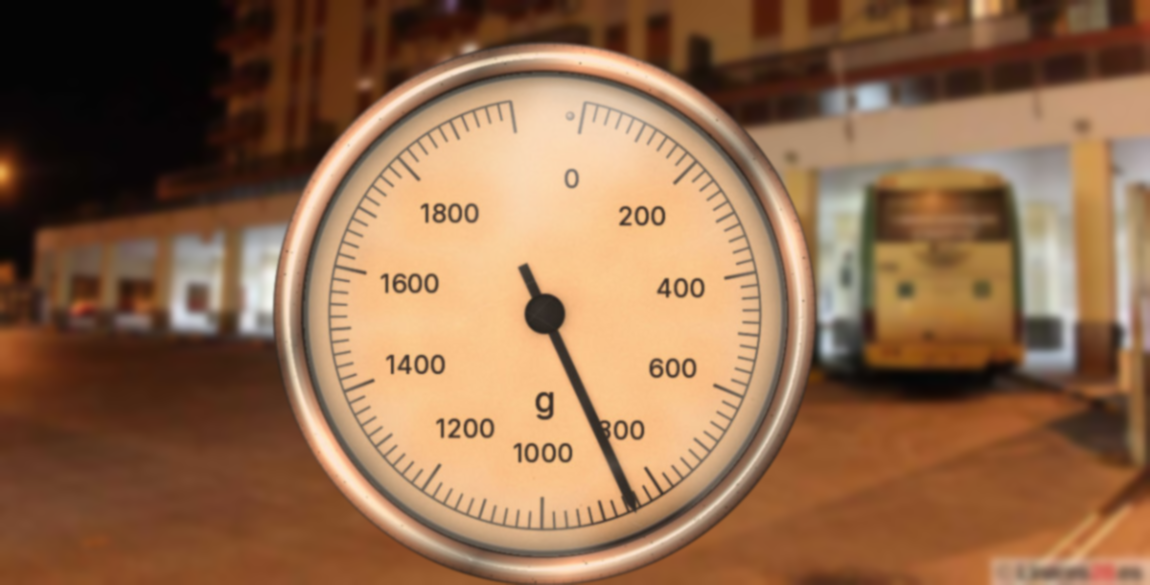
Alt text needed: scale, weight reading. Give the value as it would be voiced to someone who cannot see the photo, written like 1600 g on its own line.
850 g
